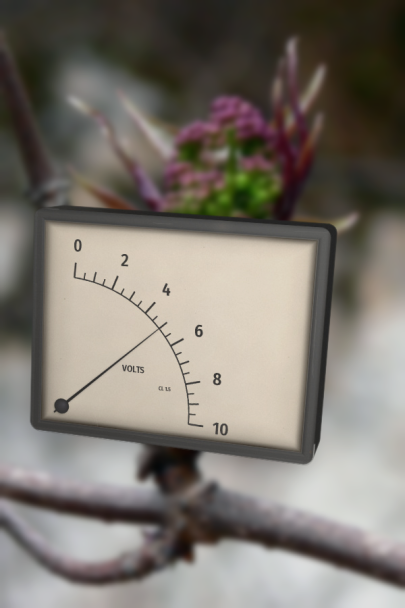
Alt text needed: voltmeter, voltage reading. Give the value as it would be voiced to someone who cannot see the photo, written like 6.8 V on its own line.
5 V
